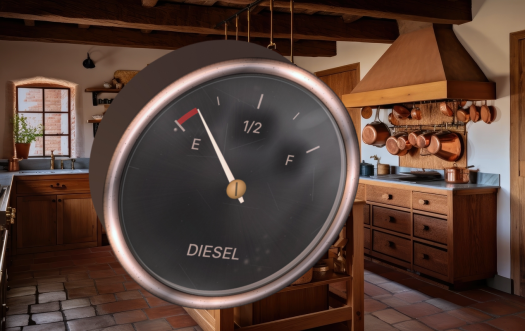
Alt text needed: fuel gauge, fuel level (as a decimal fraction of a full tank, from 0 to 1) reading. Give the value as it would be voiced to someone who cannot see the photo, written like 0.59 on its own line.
0.125
